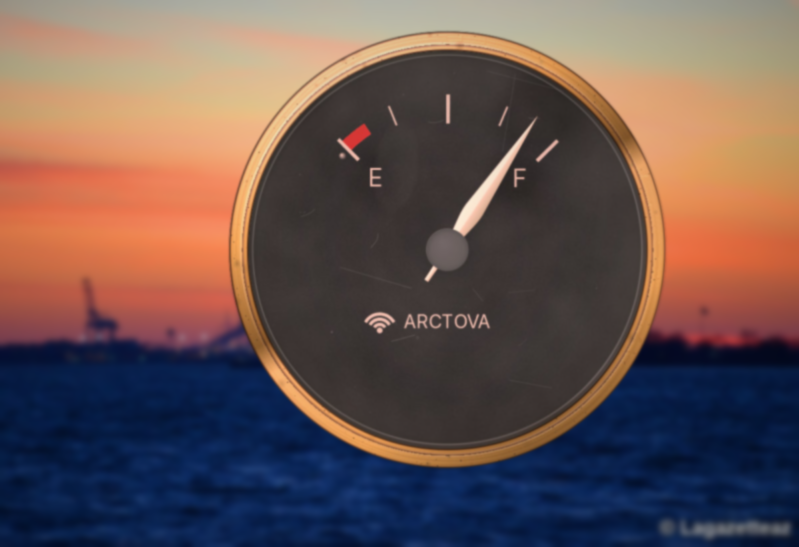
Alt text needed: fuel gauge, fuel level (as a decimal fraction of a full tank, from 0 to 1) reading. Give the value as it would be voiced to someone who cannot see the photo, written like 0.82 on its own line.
0.875
